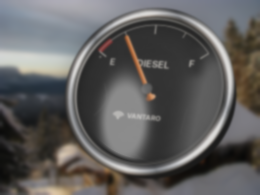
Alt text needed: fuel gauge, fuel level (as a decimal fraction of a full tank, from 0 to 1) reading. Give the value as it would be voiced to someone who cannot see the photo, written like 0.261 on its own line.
0.25
